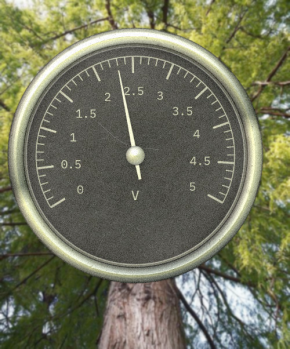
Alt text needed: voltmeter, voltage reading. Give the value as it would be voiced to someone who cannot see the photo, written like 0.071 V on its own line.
2.3 V
